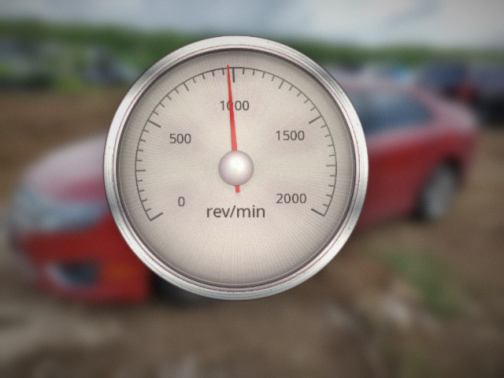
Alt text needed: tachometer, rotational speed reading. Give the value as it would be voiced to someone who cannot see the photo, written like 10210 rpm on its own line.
975 rpm
